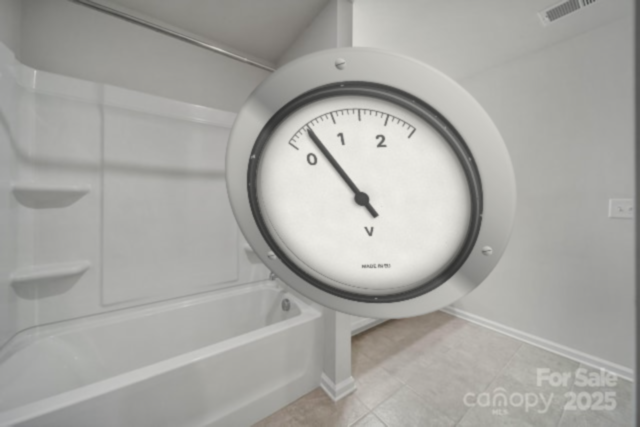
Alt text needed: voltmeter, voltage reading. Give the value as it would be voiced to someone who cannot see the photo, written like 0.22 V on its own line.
0.5 V
